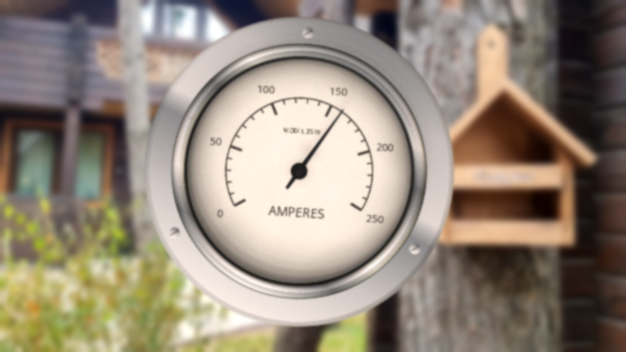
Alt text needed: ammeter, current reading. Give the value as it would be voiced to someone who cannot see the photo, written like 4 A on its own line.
160 A
